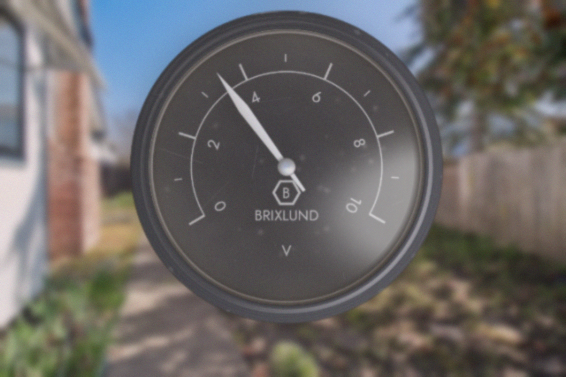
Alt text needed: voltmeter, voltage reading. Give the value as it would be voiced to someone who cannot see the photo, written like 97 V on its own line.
3.5 V
